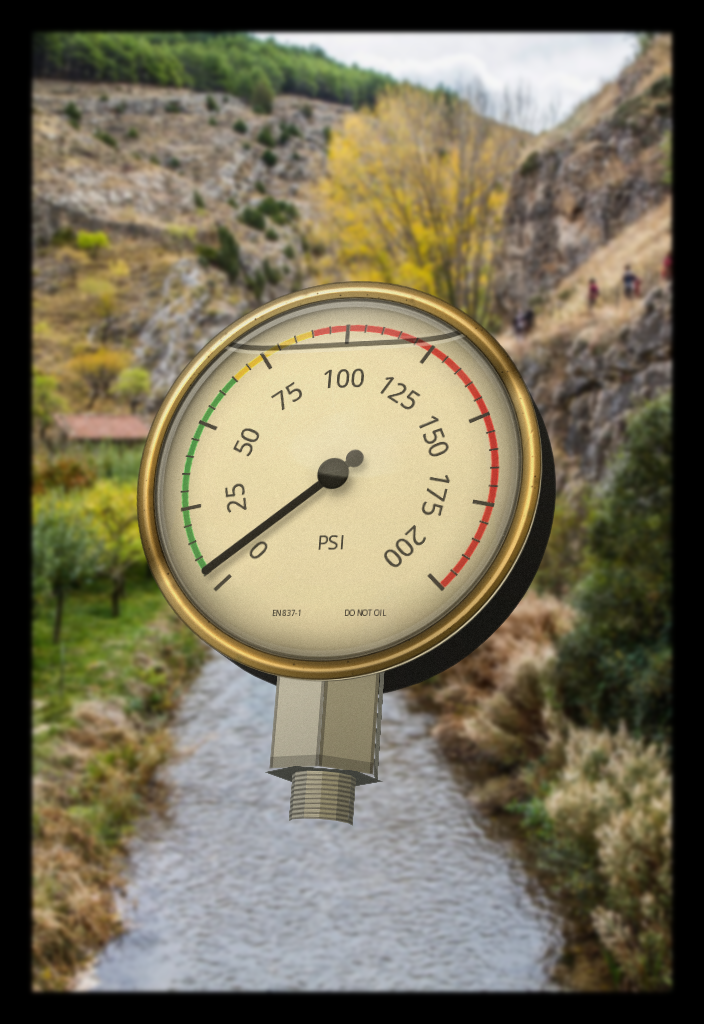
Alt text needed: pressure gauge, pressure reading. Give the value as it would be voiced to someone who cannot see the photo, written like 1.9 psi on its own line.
5 psi
